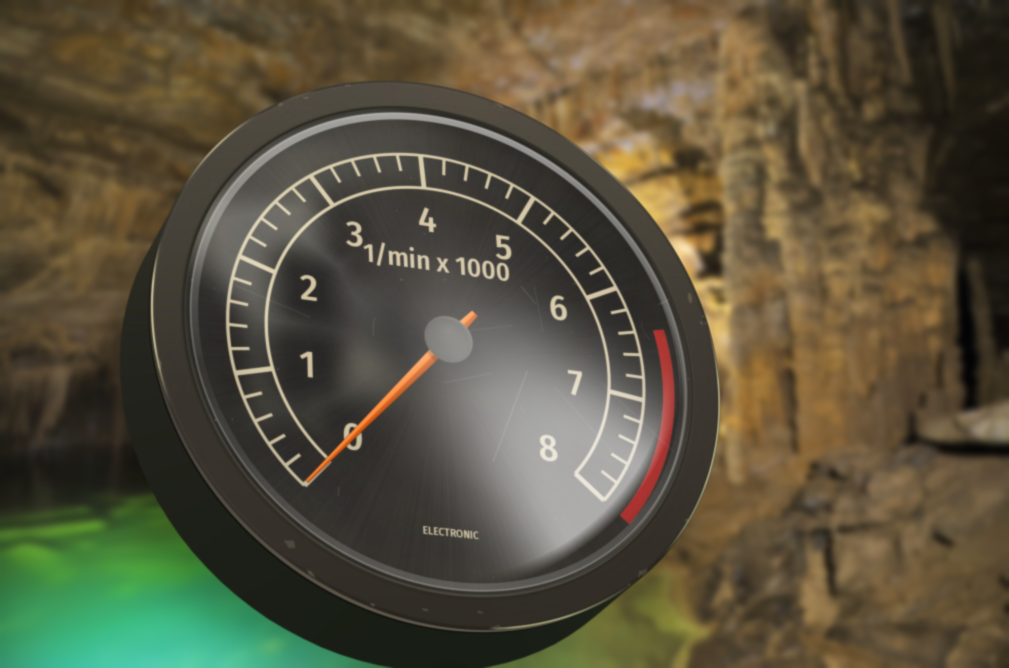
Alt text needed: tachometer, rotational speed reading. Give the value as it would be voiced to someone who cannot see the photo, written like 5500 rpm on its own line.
0 rpm
